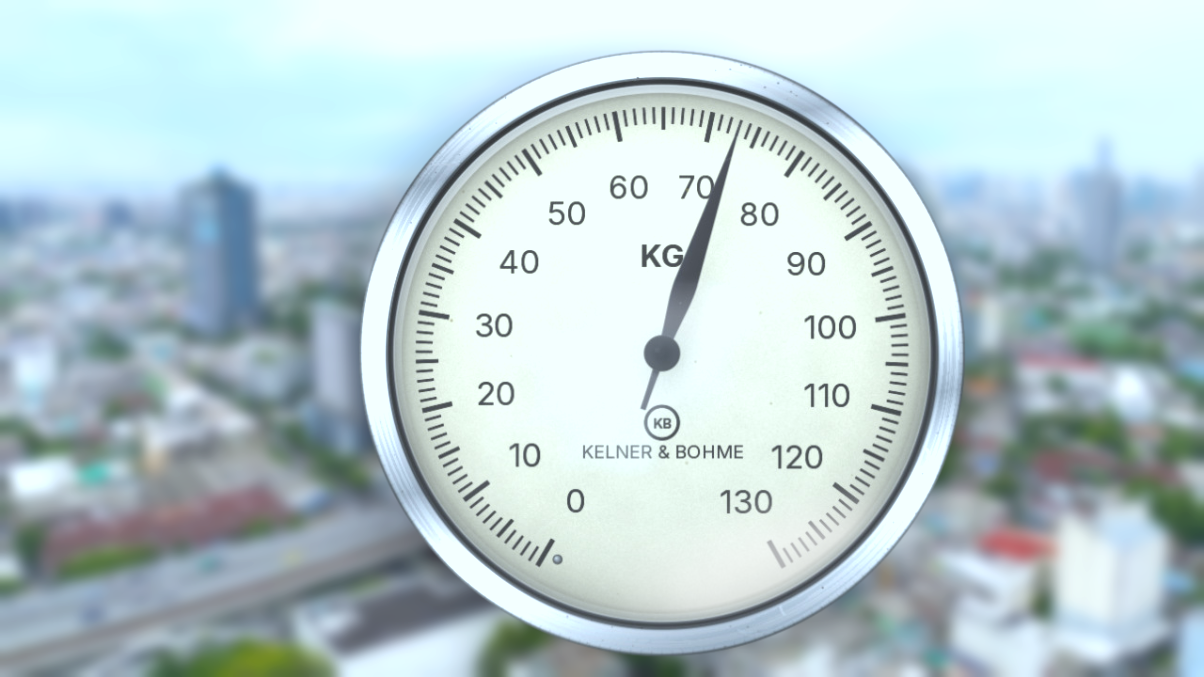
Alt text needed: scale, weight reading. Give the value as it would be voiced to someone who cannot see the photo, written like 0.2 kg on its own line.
73 kg
